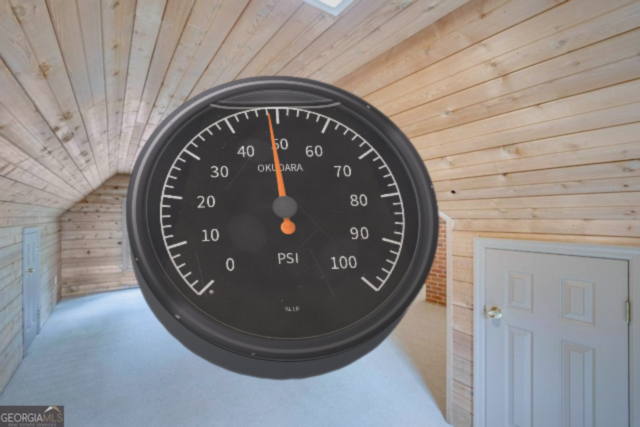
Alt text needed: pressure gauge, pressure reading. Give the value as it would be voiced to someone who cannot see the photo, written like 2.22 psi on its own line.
48 psi
